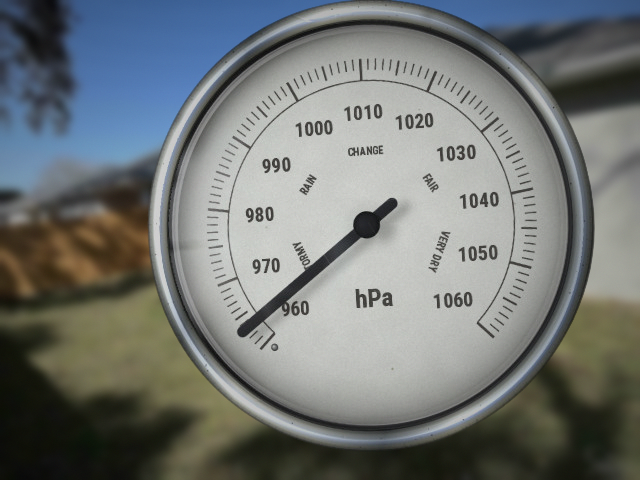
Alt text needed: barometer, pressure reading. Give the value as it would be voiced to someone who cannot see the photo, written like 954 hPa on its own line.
963 hPa
